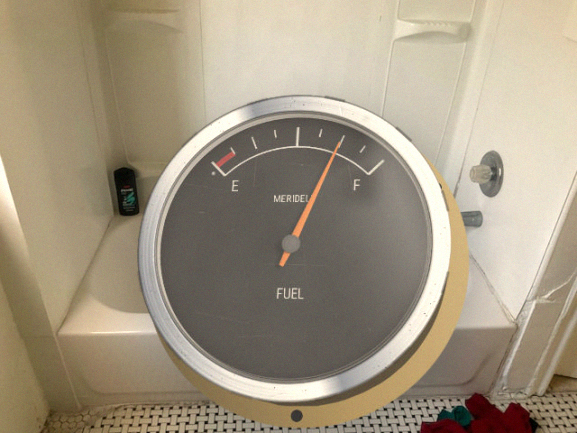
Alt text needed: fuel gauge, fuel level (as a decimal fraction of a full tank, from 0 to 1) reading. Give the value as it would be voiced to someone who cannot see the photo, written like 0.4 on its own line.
0.75
